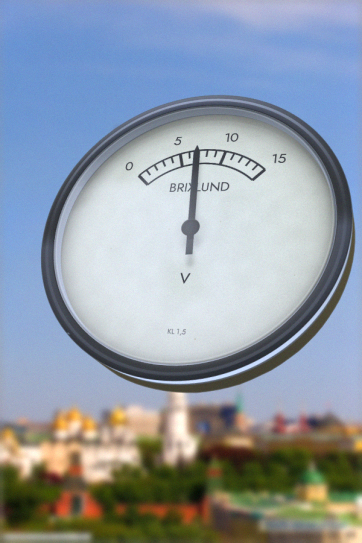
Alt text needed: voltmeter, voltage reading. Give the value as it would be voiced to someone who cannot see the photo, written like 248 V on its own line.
7 V
